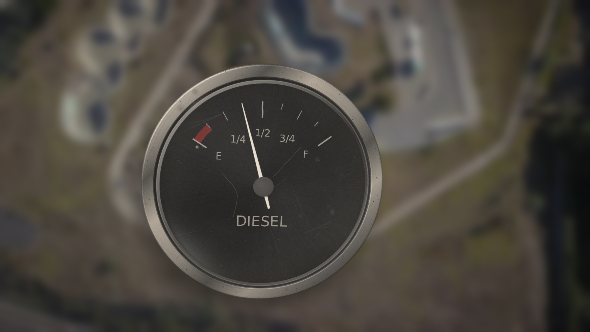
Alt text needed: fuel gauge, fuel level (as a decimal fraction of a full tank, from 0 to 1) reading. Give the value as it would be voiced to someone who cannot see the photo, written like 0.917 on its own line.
0.375
